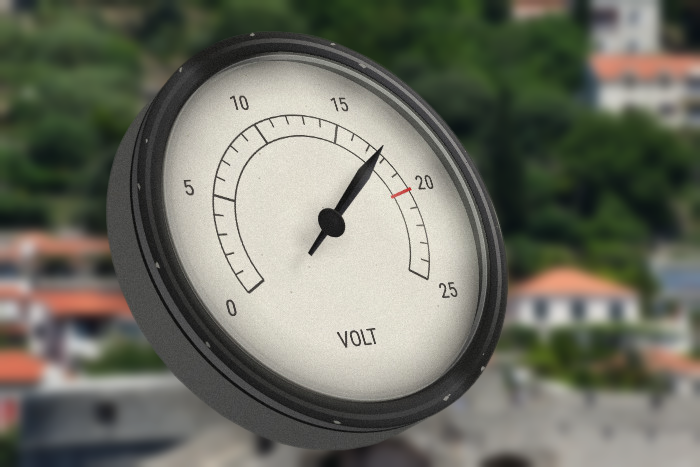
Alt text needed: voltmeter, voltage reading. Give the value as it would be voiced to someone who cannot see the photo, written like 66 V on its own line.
17.5 V
